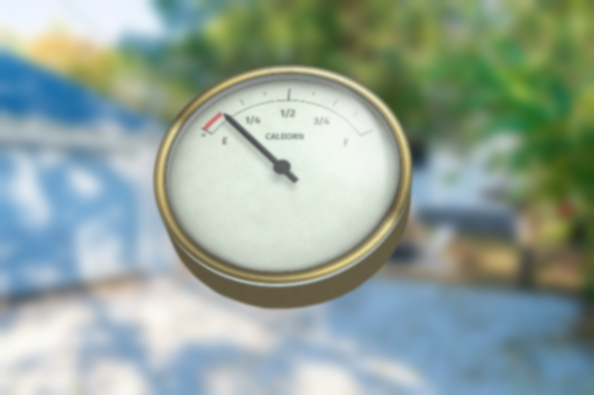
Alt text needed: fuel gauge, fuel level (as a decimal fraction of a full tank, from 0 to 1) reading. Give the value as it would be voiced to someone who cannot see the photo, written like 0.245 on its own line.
0.125
